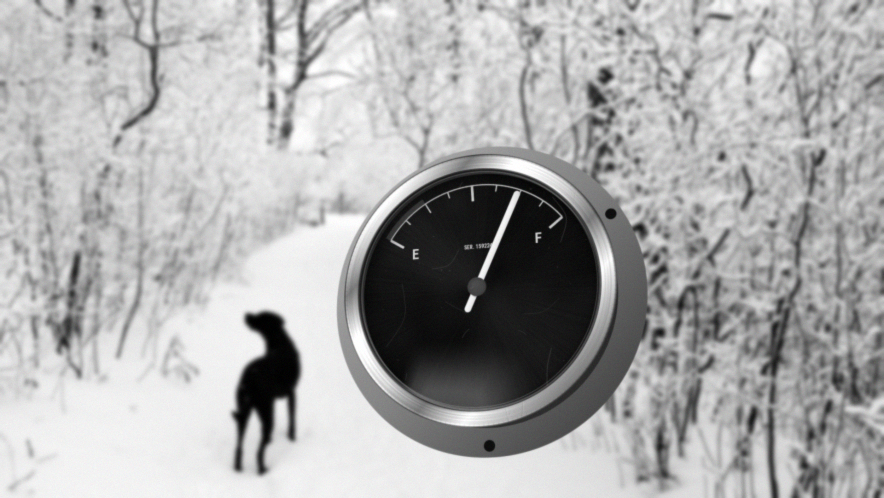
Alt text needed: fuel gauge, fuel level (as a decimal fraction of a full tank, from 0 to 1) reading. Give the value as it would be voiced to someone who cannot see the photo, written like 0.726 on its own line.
0.75
